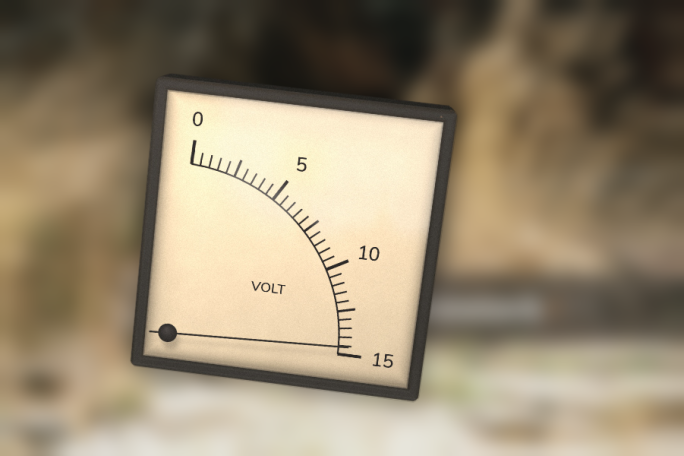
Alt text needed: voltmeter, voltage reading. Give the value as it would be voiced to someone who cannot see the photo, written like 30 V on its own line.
14.5 V
